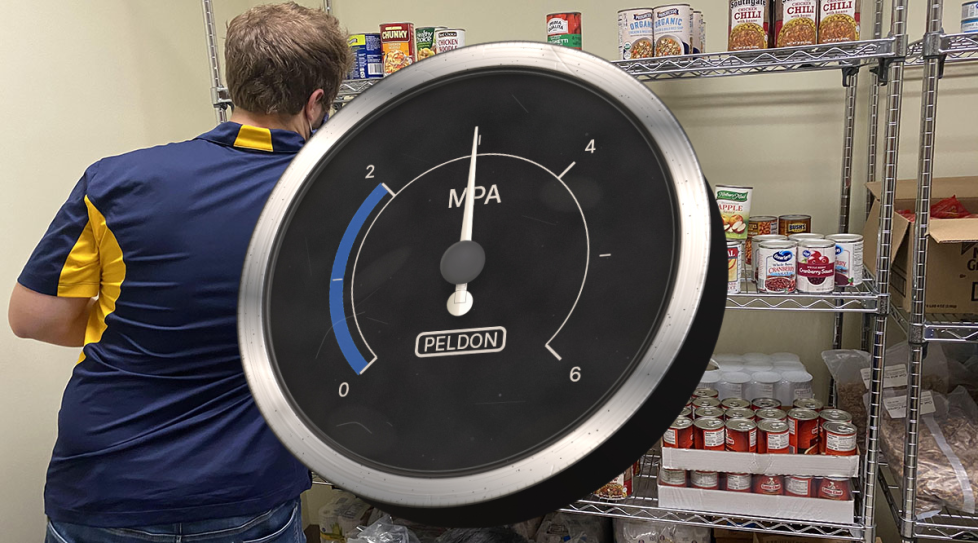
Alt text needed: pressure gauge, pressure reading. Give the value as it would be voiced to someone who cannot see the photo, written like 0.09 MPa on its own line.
3 MPa
